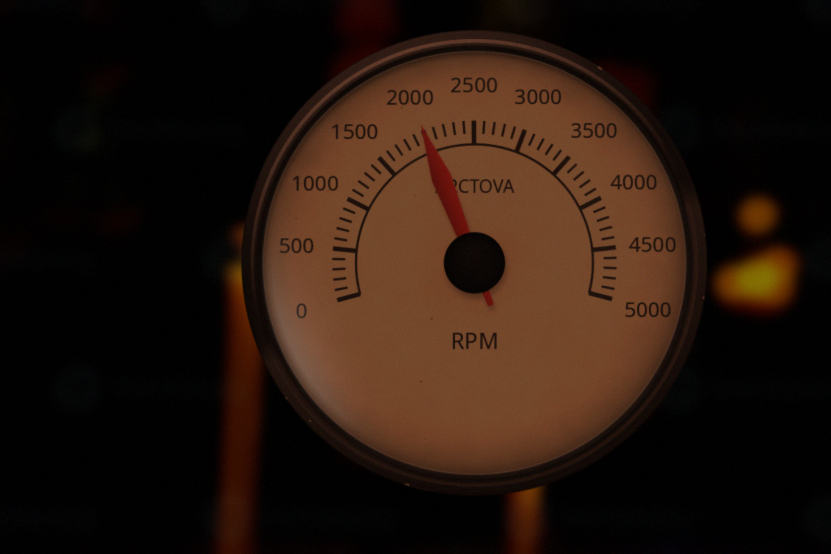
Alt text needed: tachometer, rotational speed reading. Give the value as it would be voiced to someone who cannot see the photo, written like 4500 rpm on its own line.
2000 rpm
